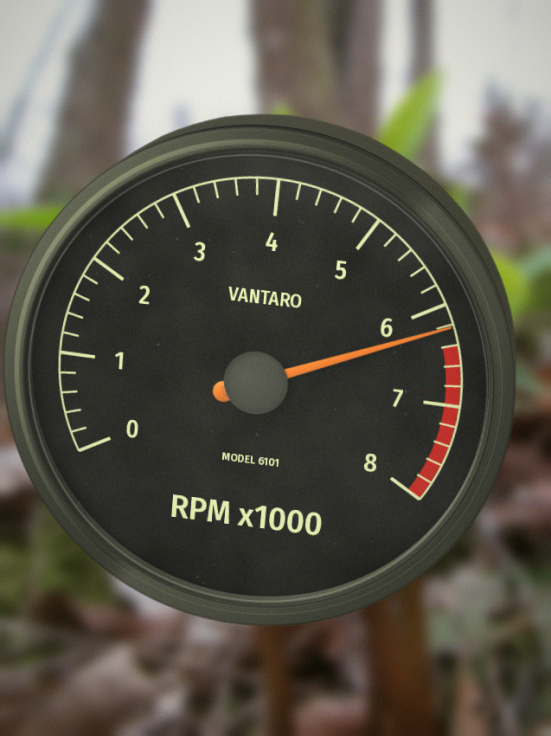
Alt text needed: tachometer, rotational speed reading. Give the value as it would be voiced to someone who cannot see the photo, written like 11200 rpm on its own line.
6200 rpm
